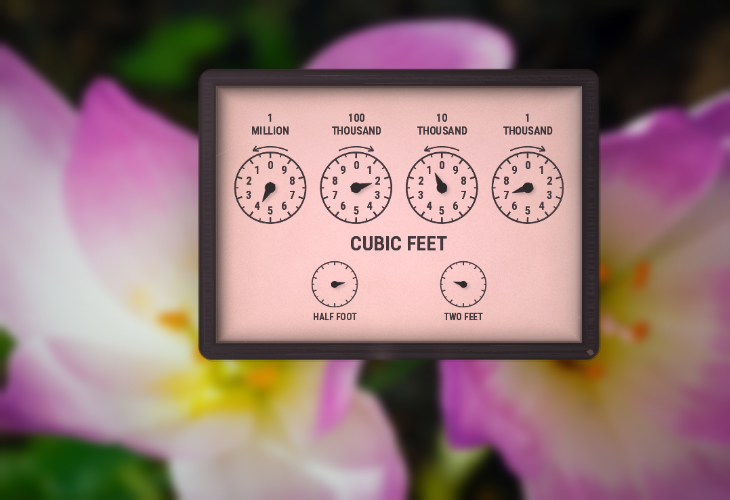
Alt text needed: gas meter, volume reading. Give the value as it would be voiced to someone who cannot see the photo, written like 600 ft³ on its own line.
420700 ft³
